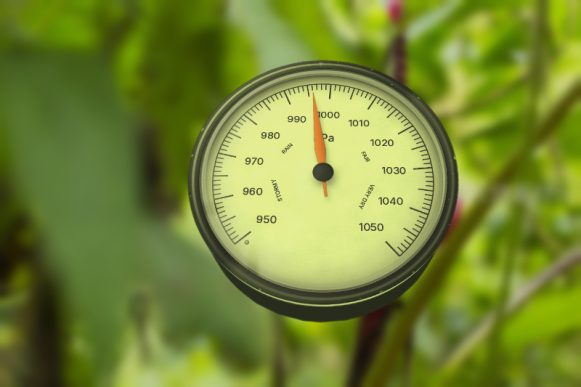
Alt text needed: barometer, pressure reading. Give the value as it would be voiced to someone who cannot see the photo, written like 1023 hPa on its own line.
996 hPa
